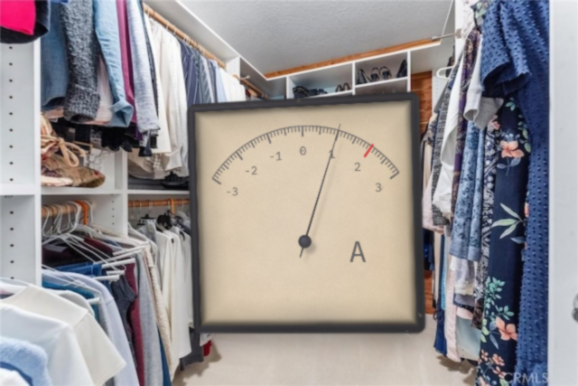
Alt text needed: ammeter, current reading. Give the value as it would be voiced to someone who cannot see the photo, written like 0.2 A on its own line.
1 A
